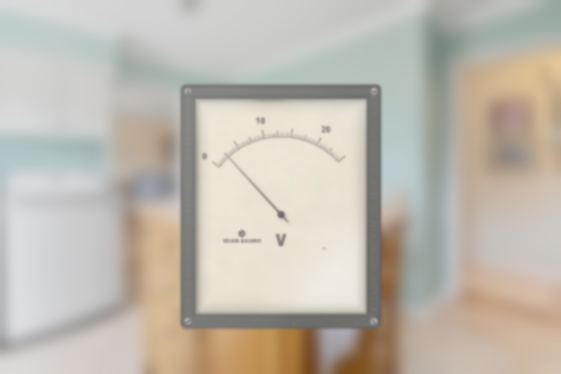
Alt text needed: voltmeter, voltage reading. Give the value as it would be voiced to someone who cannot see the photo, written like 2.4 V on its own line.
2.5 V
